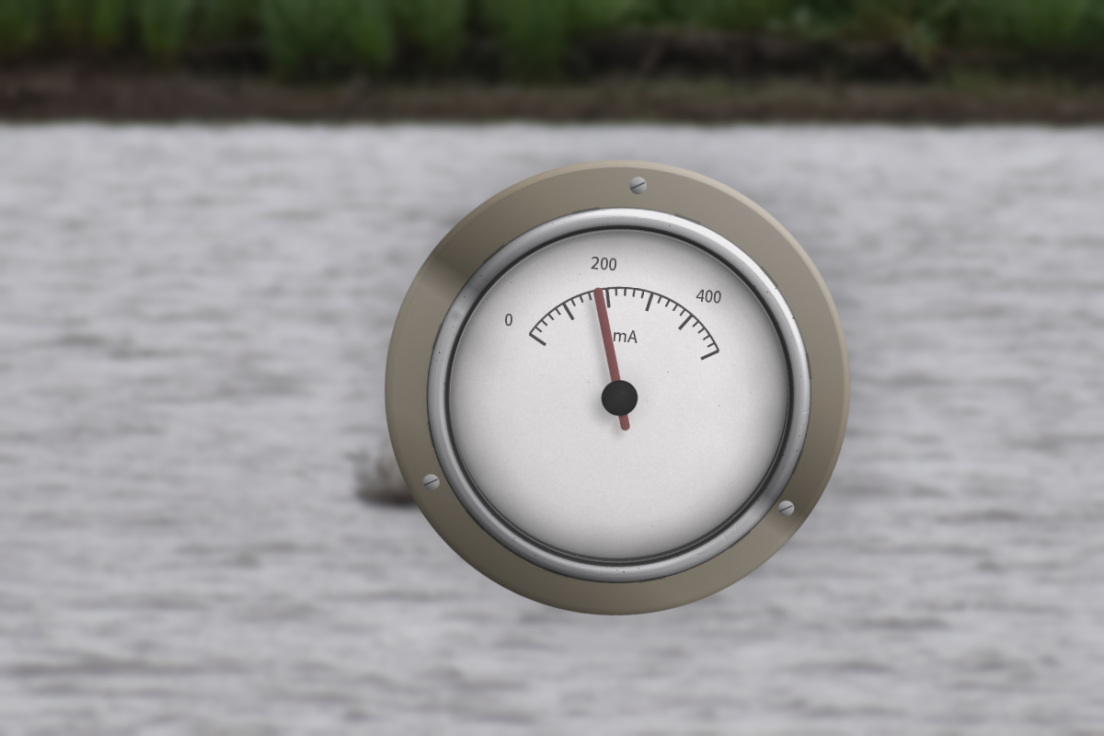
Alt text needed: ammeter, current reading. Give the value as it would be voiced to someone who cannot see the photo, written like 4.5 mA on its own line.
180 mA
